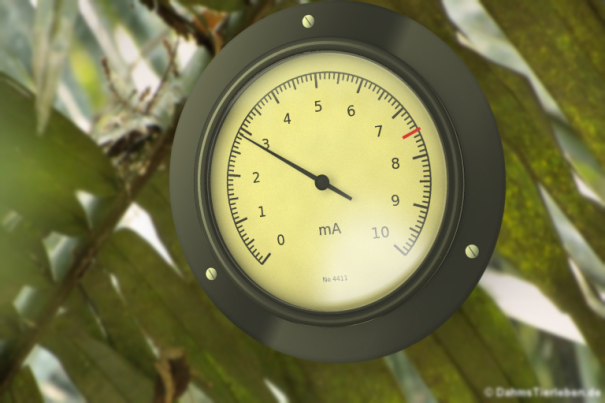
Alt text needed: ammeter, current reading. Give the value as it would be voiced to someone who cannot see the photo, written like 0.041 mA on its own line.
2.9 mA
